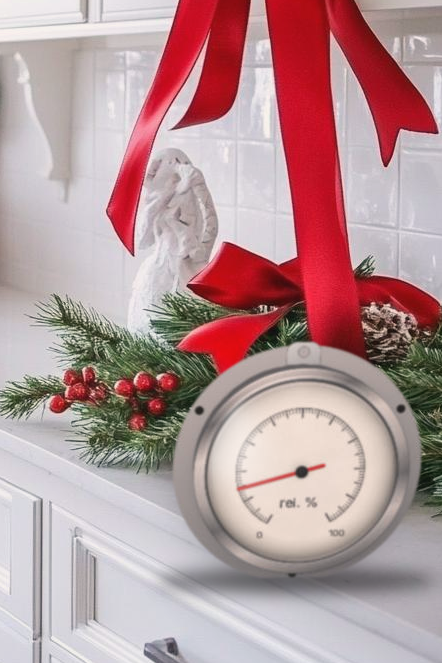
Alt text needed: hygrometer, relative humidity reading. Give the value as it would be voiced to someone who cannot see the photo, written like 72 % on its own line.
15 %
